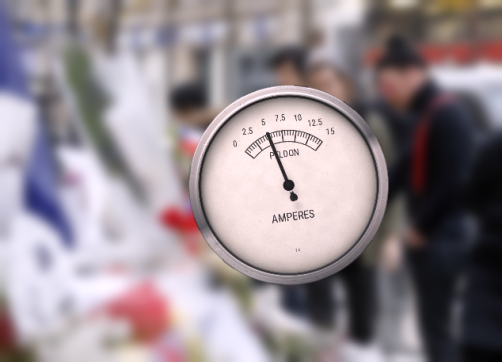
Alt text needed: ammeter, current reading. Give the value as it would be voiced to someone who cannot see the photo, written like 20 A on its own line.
5 A
